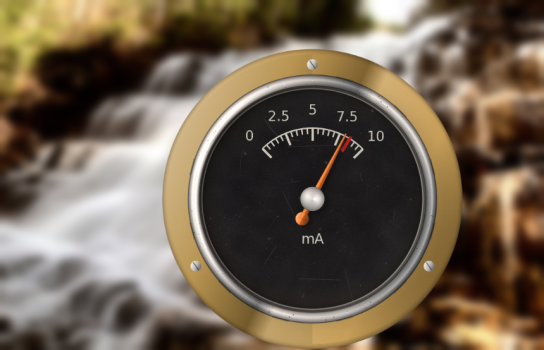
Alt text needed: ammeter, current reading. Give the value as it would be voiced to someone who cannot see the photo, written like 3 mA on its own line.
8 mA
